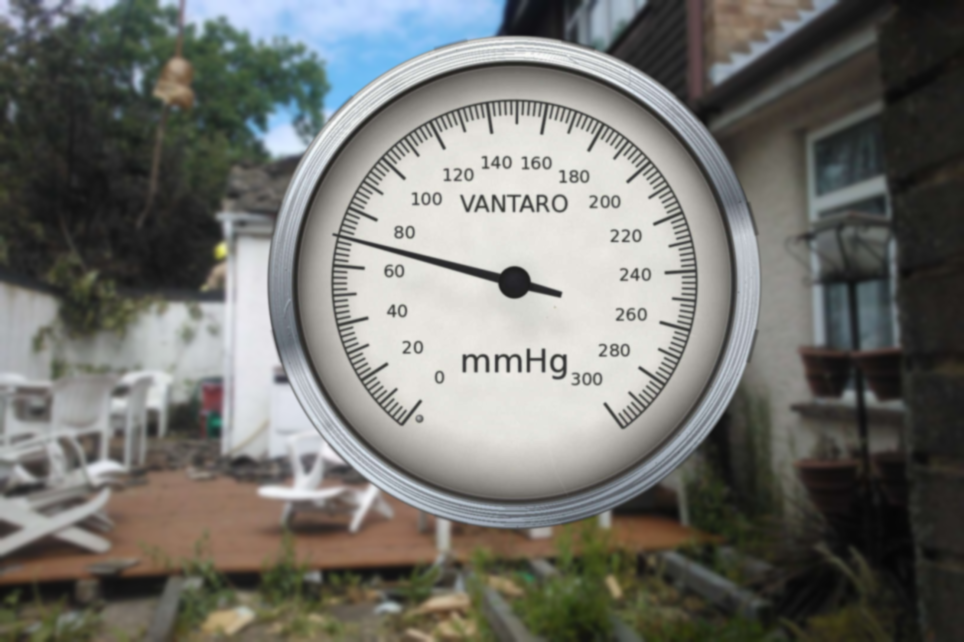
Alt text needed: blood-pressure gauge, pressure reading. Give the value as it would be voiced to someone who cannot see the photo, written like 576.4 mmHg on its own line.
70 mmHg
